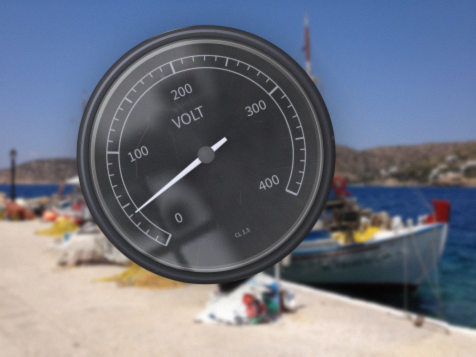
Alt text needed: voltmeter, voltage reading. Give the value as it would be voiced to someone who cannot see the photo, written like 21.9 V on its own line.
40 V
